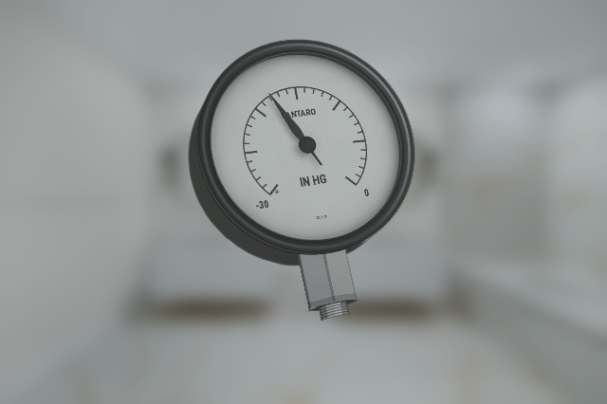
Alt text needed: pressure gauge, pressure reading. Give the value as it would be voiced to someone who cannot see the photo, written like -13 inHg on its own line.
-18 inHg
